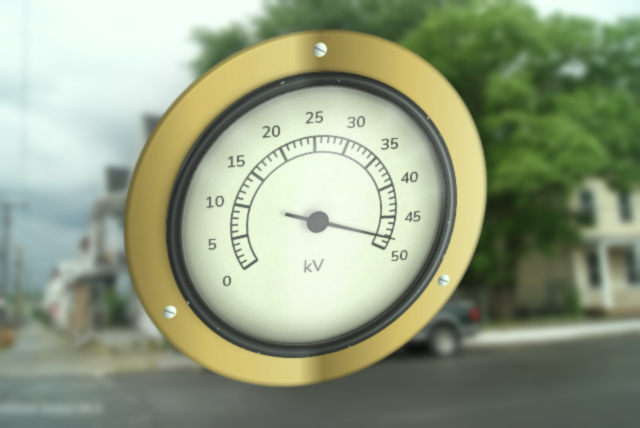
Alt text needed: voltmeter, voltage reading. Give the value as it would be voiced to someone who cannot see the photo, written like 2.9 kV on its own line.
48 kV
